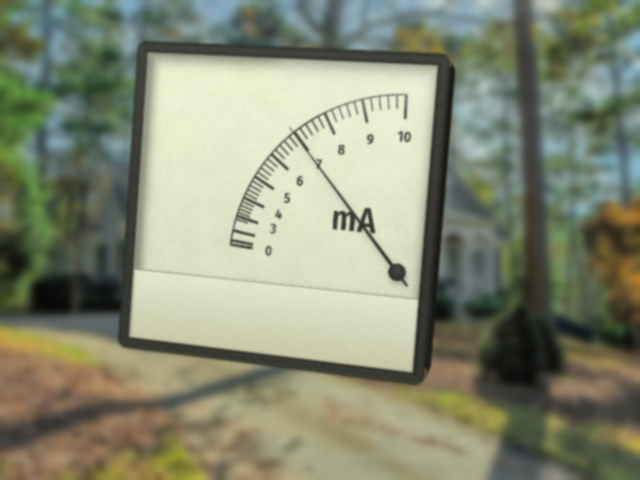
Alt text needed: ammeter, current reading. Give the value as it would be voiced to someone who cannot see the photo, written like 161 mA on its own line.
7 mA
